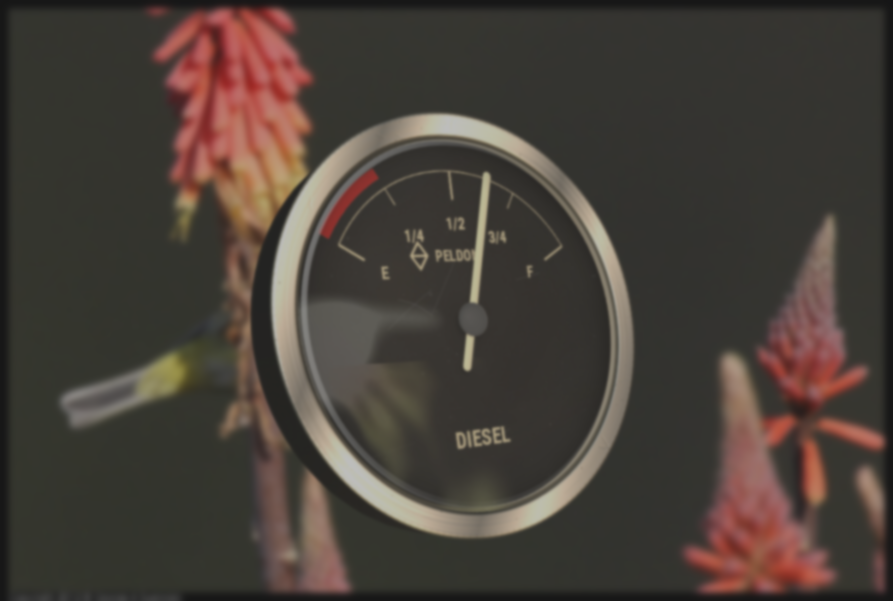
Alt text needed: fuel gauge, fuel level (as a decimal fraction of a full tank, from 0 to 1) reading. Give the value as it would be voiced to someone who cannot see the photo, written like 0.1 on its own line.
0.625
